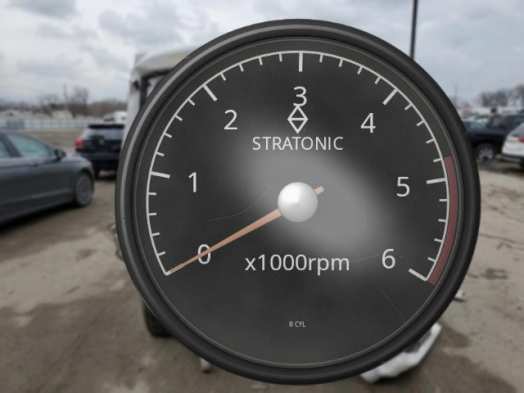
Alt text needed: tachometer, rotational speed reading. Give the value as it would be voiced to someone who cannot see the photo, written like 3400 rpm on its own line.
0 rpm
